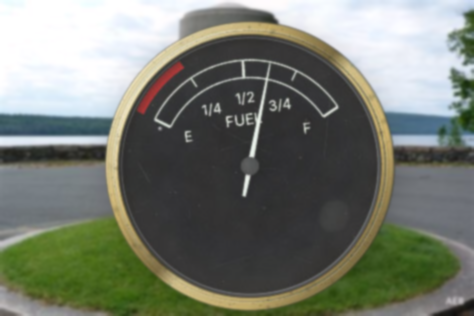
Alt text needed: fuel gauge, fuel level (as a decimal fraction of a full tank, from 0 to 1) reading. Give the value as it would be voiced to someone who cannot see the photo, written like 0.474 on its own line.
0.625
